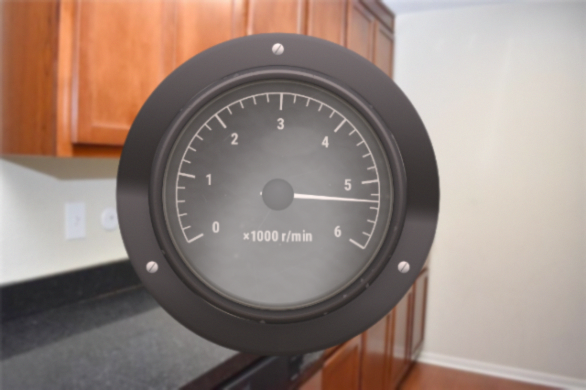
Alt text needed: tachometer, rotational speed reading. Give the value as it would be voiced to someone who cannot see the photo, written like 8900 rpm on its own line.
5300 rpm
